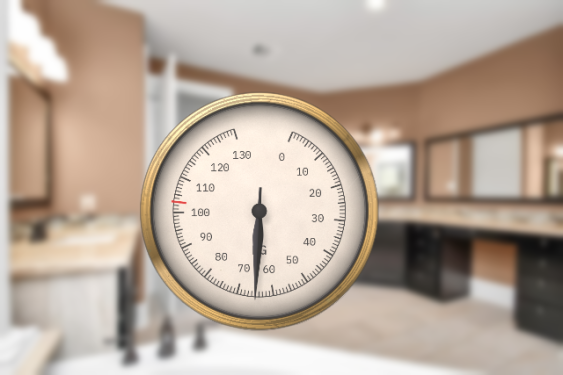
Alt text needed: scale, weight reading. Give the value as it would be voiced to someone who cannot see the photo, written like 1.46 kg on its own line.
65 kg
